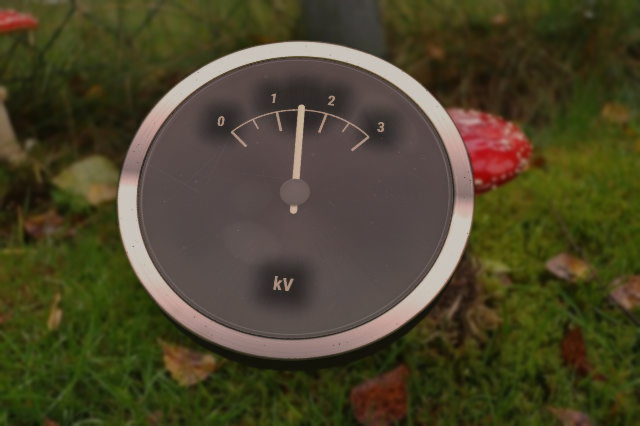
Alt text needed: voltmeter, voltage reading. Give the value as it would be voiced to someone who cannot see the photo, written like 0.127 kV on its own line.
1.5 kV
